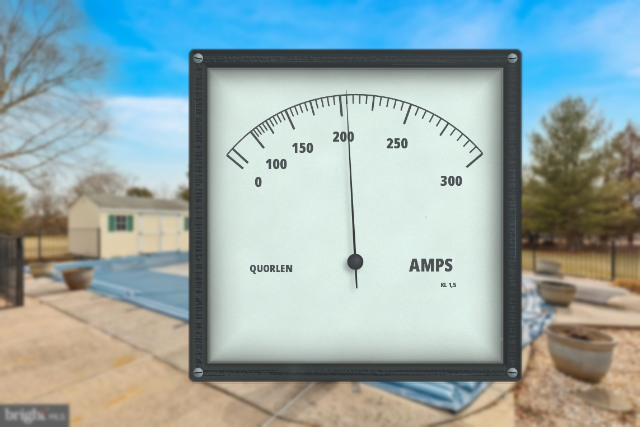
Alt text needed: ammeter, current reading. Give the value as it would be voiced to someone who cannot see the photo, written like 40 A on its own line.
205 A
